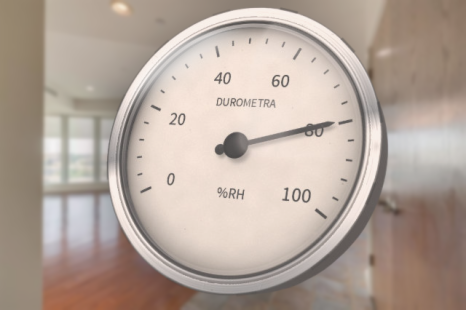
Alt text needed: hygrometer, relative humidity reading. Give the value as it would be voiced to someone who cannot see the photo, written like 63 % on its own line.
80 %
